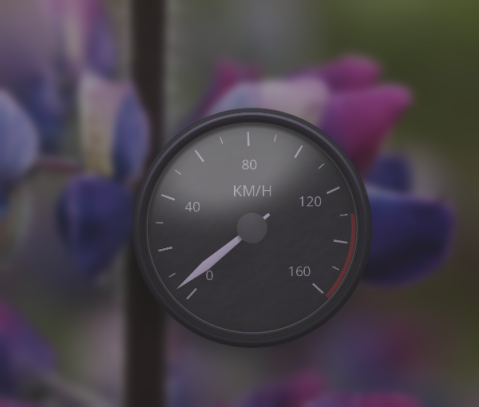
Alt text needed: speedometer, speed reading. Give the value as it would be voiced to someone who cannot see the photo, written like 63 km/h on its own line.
5 km/h
